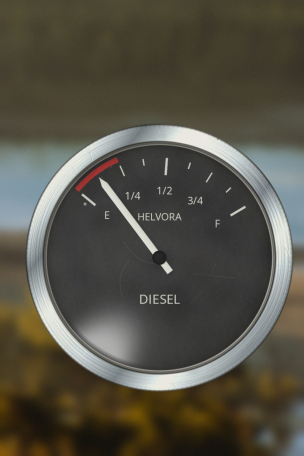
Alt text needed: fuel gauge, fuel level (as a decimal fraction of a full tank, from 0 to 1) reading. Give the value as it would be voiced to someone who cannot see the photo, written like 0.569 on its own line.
0.125
